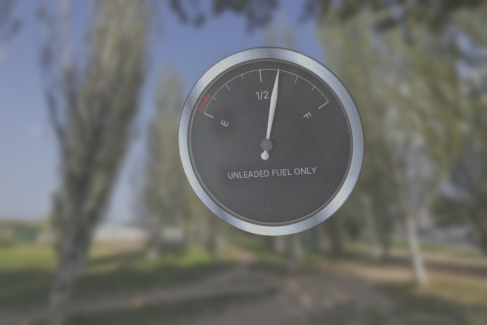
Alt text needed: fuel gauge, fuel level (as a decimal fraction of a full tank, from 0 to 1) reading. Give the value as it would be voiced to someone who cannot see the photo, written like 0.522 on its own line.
0.625
